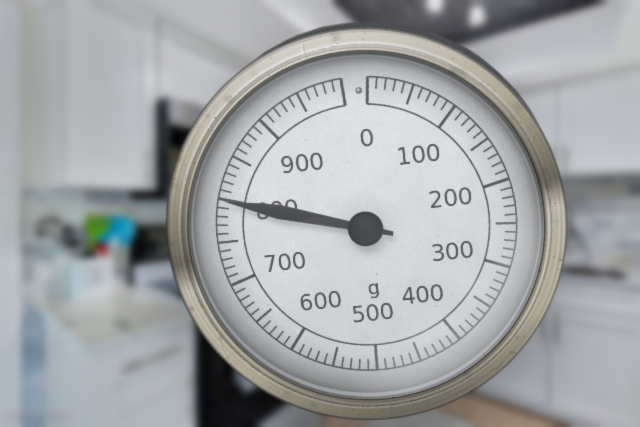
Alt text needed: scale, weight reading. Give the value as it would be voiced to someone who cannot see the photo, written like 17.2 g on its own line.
800 g
